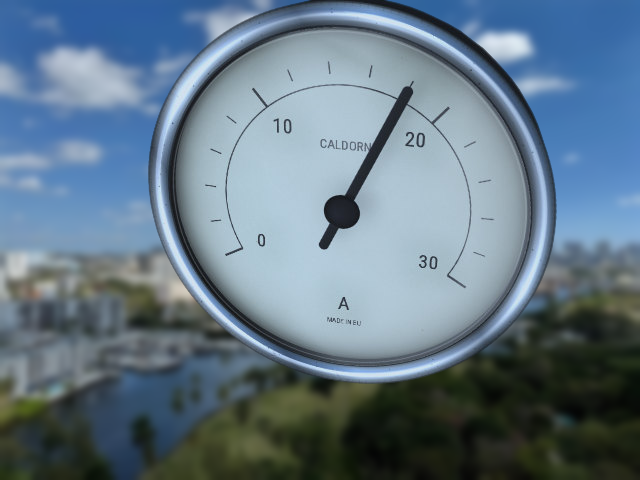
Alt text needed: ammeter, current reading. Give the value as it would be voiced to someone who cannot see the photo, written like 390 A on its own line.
18 A
